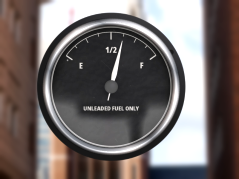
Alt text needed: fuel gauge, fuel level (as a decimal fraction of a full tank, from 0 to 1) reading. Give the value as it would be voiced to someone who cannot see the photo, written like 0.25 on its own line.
0.625
